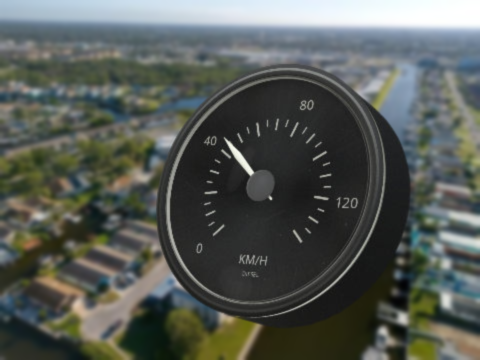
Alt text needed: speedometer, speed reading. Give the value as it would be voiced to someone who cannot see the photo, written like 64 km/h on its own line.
45 km/h
